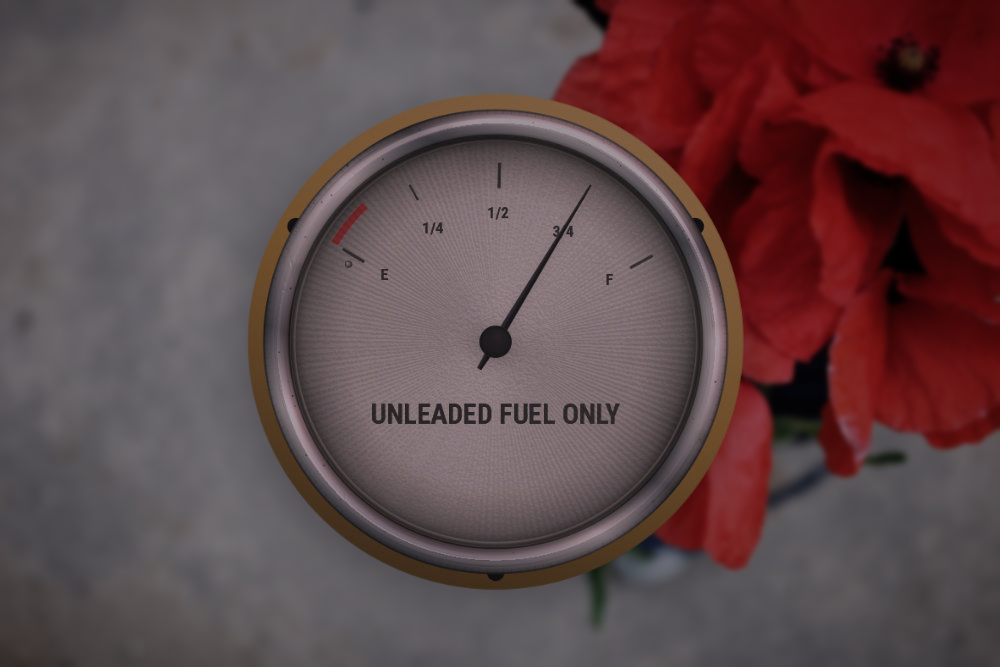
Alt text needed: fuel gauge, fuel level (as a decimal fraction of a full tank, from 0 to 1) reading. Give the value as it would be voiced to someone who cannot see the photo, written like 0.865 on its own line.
0.75
